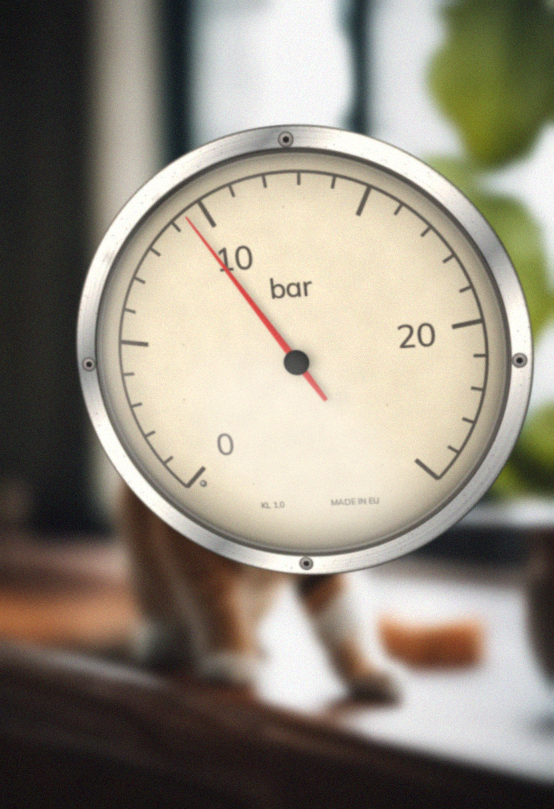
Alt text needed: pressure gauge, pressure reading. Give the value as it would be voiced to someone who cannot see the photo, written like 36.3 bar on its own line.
9.5 bar
